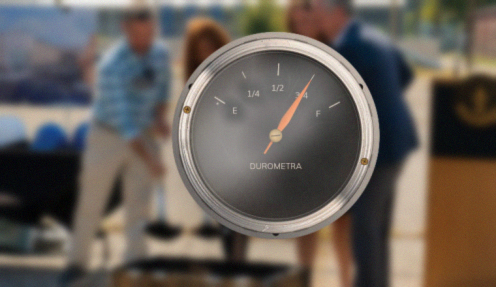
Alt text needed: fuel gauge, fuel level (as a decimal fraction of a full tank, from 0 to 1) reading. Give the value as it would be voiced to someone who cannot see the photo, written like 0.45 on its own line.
0.75
